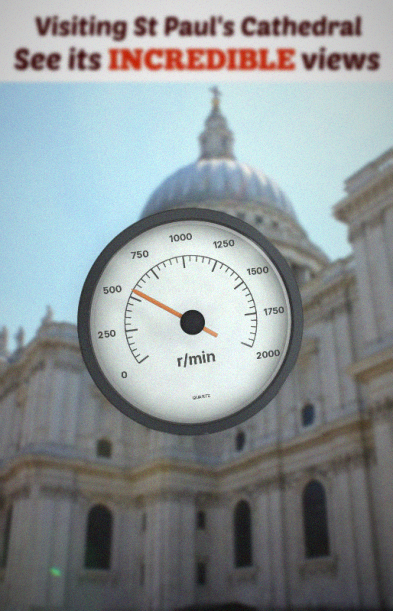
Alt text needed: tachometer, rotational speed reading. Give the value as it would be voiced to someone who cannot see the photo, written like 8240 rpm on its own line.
550 rpm
